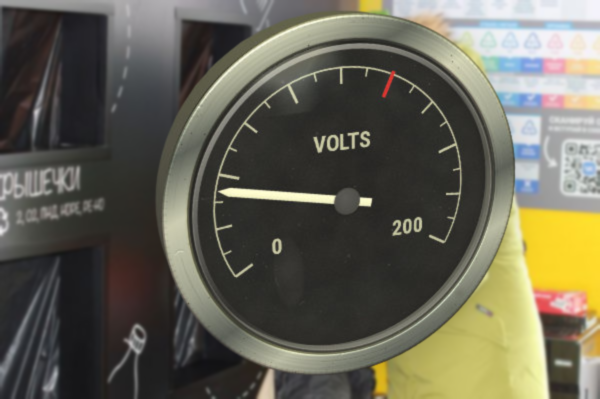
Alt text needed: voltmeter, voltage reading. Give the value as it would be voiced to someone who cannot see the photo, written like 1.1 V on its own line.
35 V
